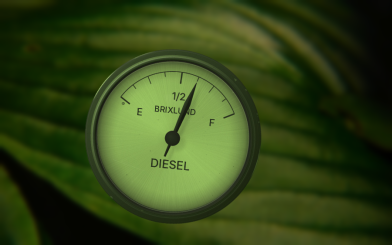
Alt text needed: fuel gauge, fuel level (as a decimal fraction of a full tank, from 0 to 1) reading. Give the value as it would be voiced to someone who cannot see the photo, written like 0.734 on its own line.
0.625
